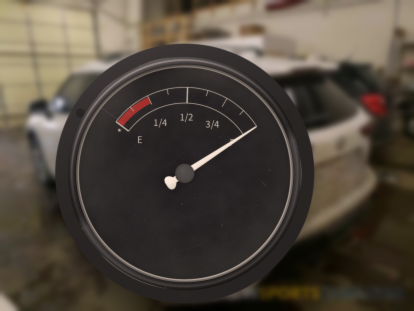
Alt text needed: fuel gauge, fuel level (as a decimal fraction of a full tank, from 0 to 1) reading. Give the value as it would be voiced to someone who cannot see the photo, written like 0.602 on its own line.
1
